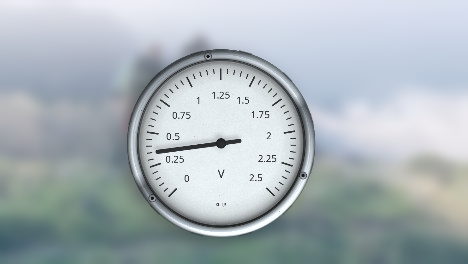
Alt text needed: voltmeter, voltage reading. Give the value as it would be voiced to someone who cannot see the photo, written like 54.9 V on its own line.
0.35 V
